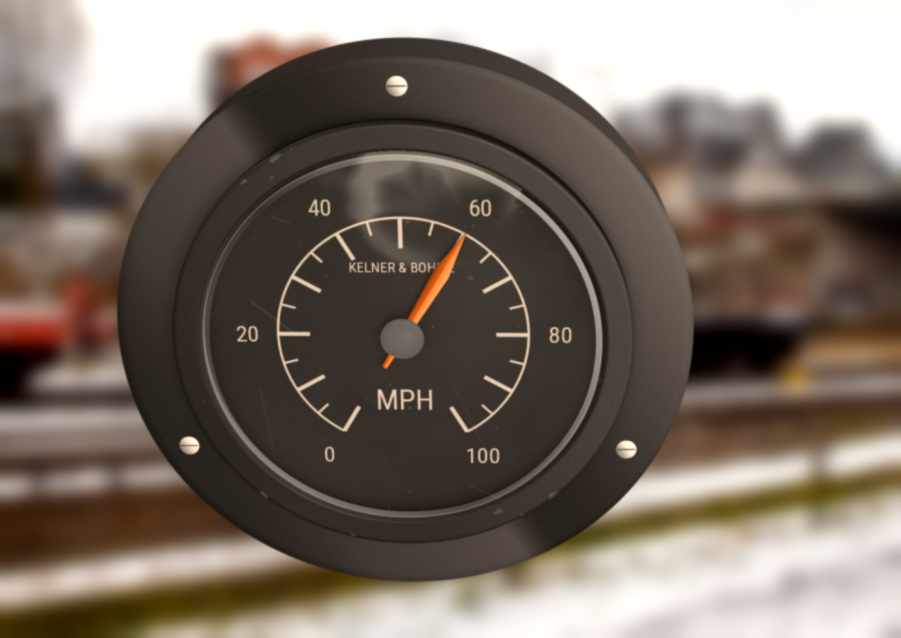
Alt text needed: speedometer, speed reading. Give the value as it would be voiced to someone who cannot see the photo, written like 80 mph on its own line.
60 mph
